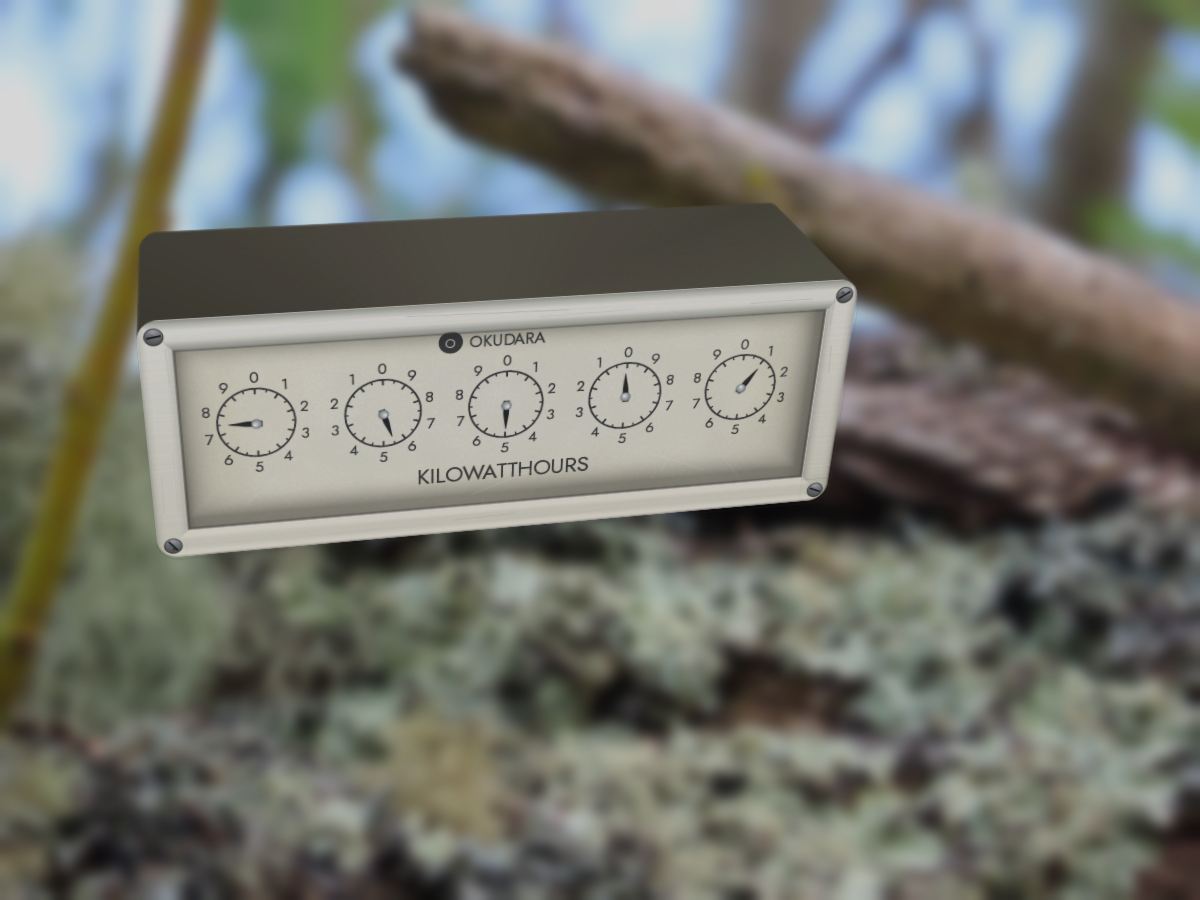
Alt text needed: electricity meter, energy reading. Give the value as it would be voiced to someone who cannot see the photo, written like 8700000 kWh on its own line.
75501 kWh
